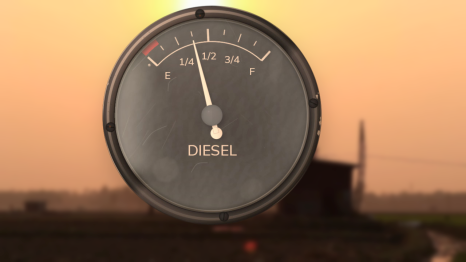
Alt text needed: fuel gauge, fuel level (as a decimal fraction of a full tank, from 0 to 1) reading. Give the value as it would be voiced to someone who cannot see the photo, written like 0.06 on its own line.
0.375
